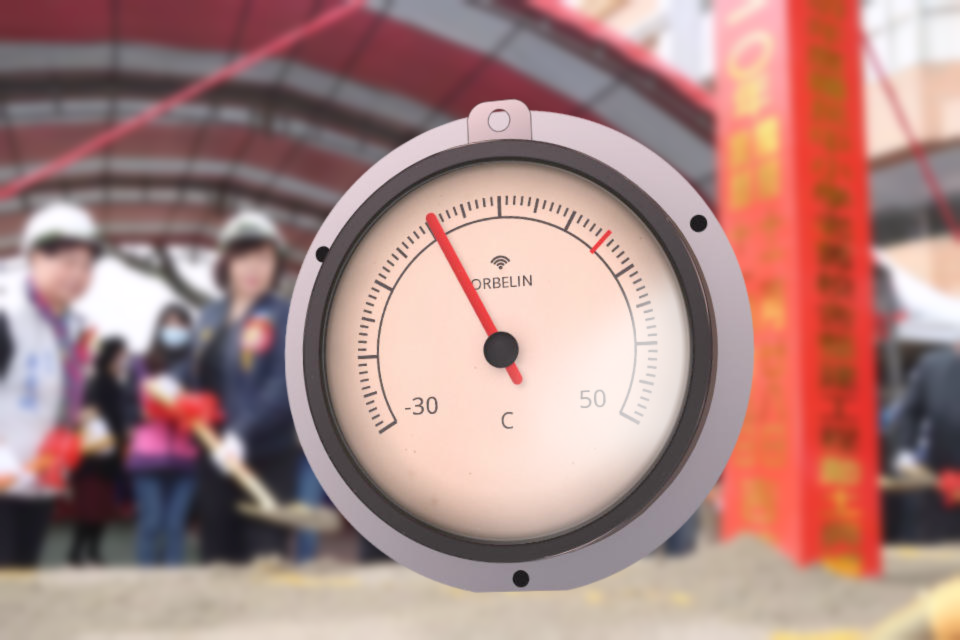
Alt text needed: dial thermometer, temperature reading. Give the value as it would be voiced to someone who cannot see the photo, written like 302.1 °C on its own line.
1 °C
